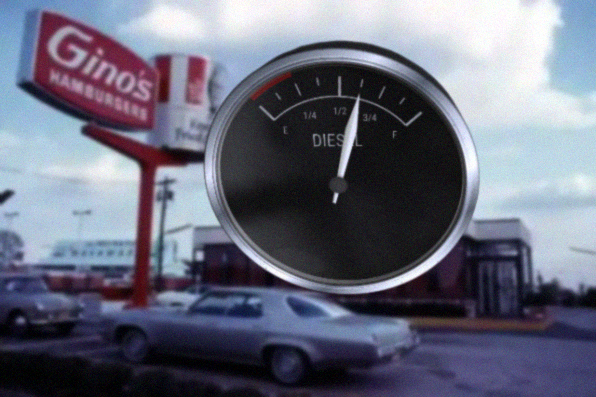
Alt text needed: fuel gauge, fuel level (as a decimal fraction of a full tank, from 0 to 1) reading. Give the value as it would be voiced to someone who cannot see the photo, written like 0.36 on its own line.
0.625
